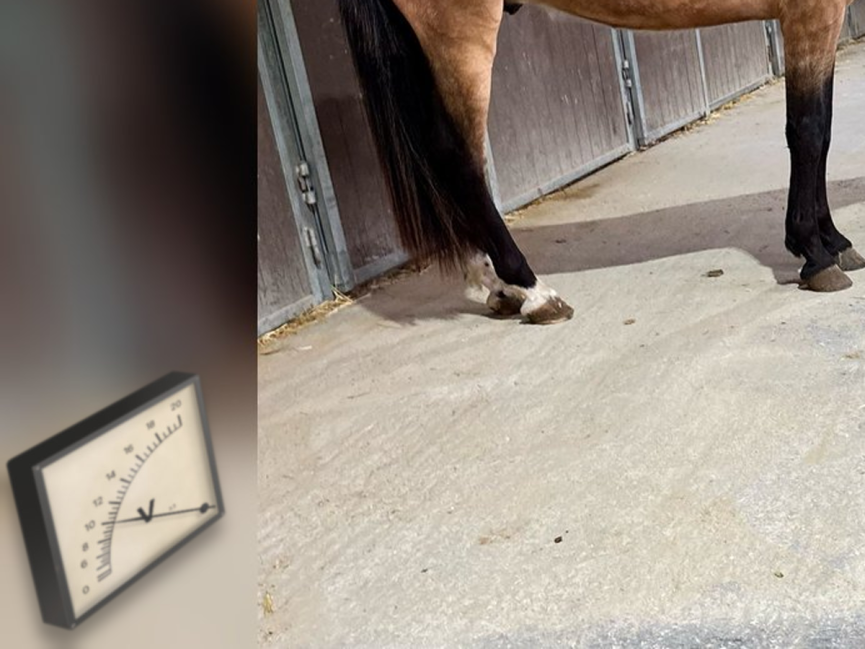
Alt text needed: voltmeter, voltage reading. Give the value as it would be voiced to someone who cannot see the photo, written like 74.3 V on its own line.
10 V
